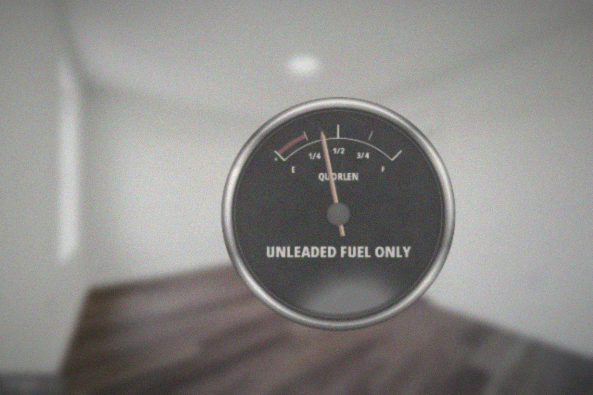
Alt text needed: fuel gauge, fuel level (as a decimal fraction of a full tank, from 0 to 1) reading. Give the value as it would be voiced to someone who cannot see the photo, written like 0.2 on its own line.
0.375
